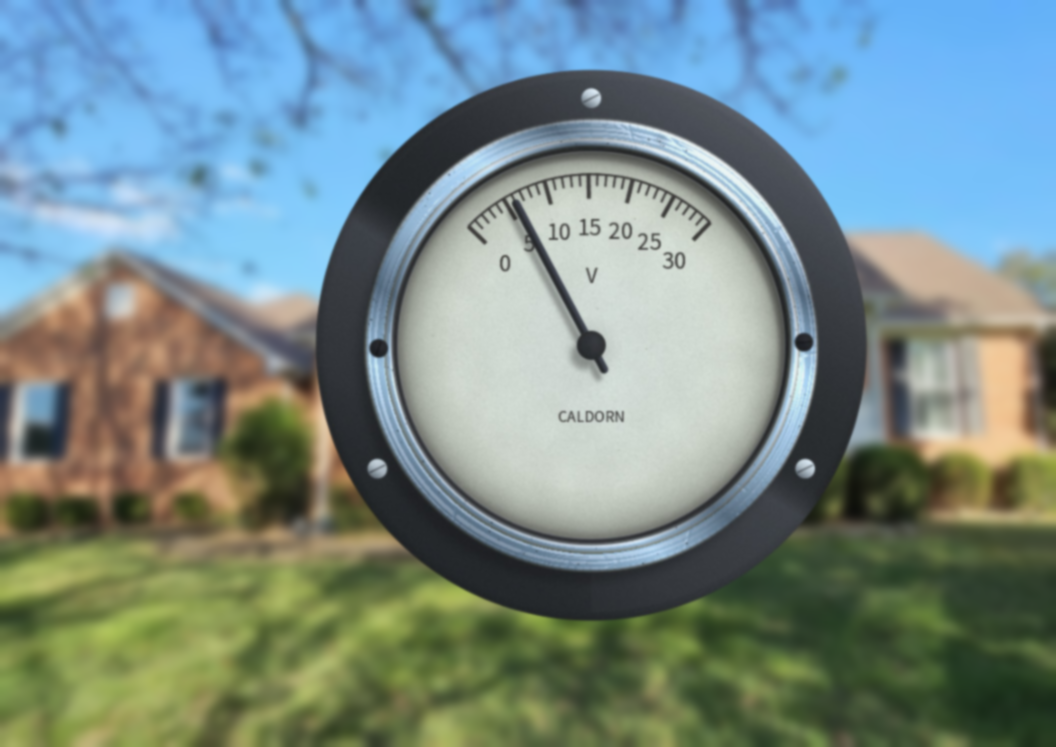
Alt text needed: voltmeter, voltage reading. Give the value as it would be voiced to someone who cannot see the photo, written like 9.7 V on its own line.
6 V
